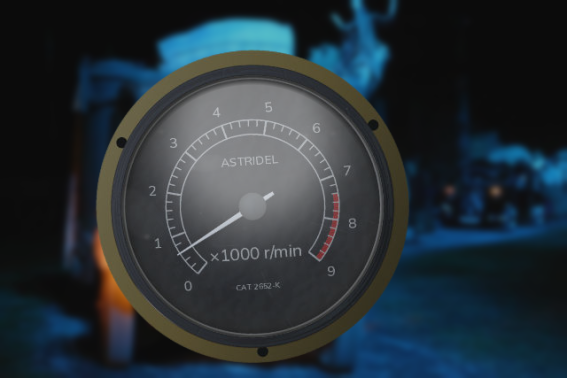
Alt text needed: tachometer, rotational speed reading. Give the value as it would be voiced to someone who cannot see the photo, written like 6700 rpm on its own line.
600 rpm
